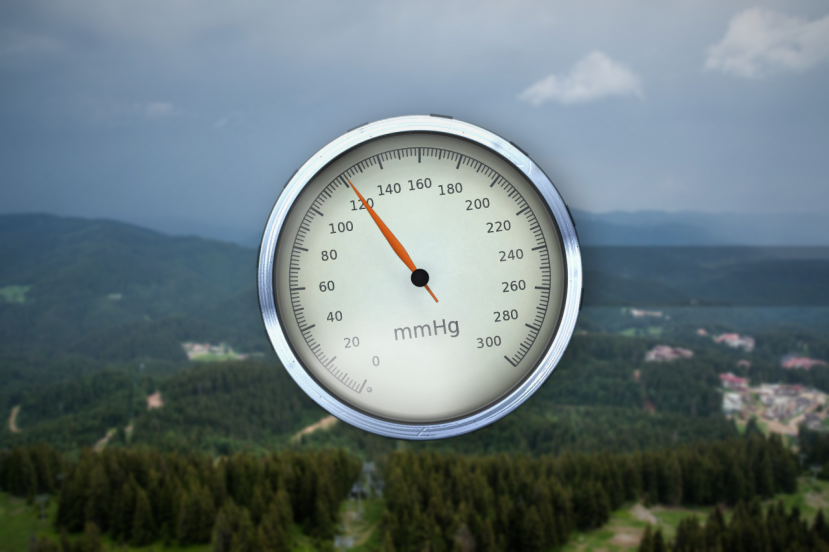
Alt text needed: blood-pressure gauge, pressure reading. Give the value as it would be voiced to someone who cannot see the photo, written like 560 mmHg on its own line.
122 mmHg
